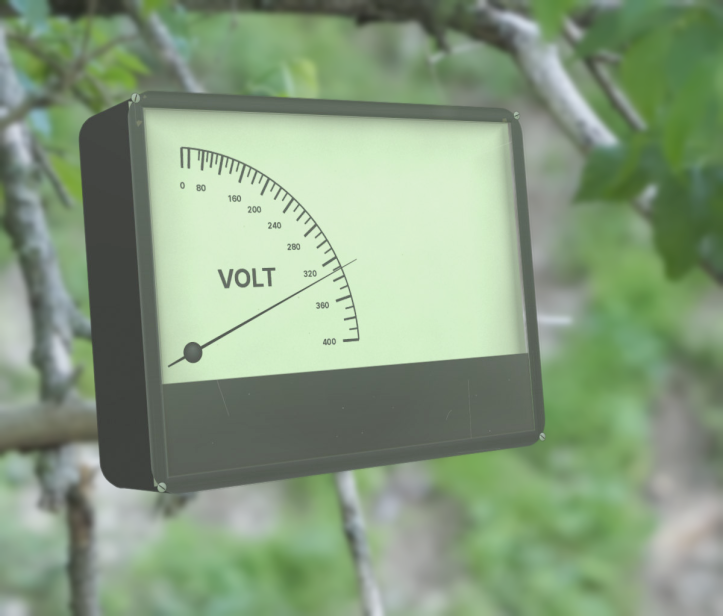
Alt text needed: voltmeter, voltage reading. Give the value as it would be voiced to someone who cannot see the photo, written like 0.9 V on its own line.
330 V
